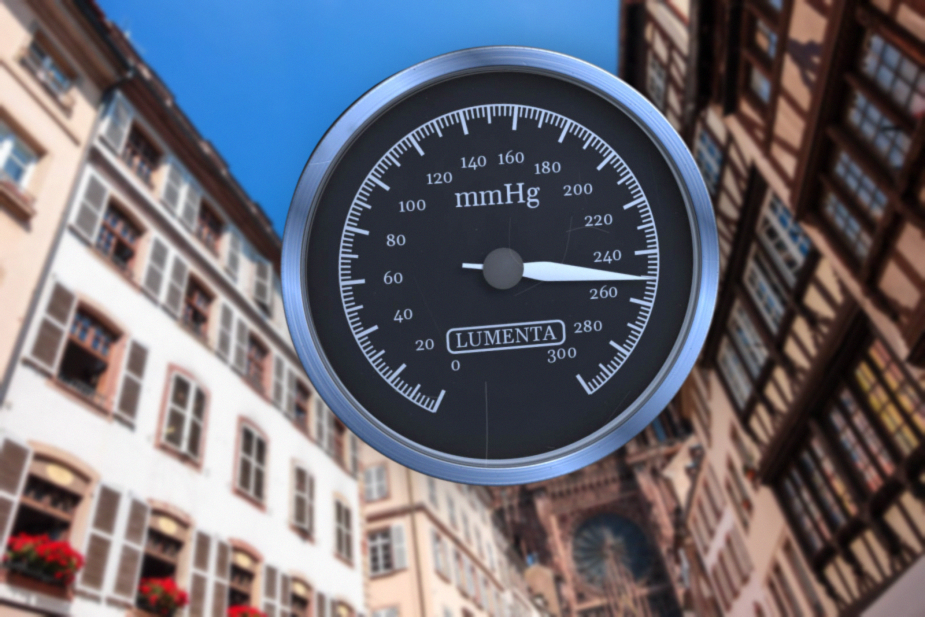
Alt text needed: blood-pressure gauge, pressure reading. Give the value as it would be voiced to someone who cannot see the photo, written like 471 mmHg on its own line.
250 mmHg
